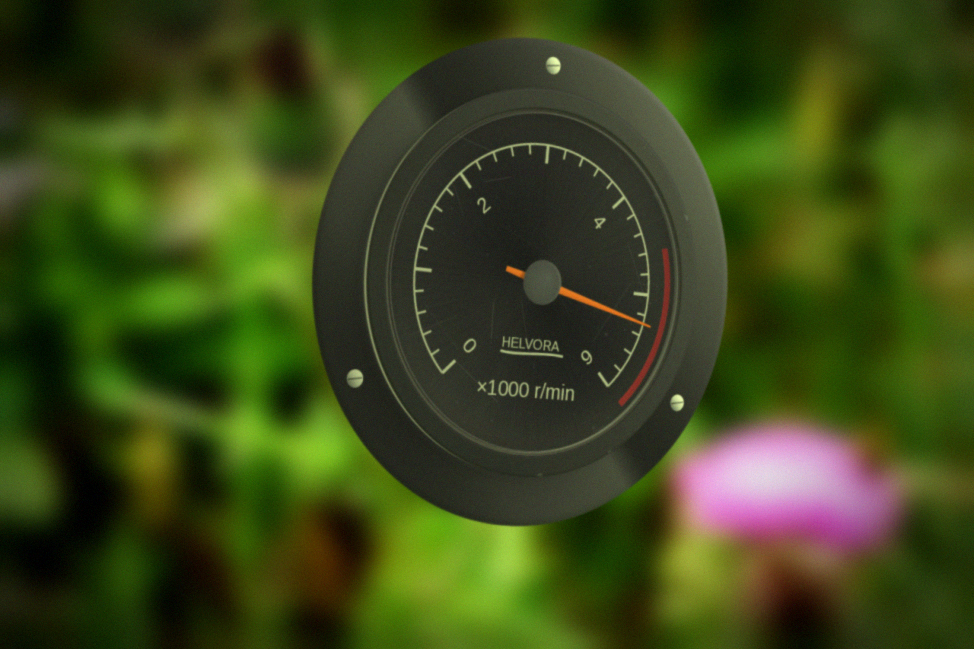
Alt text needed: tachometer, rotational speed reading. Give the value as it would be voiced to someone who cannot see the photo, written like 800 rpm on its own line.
5300 rpm
